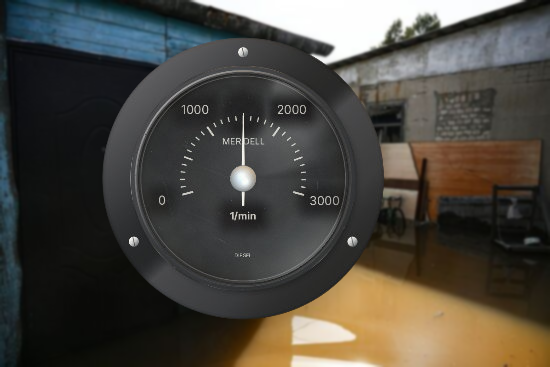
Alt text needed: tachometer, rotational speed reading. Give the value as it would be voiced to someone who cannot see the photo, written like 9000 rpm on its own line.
1500 rpm
